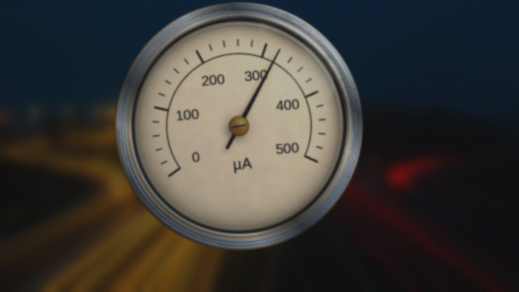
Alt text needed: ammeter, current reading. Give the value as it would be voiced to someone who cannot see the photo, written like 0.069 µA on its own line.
320 µA
